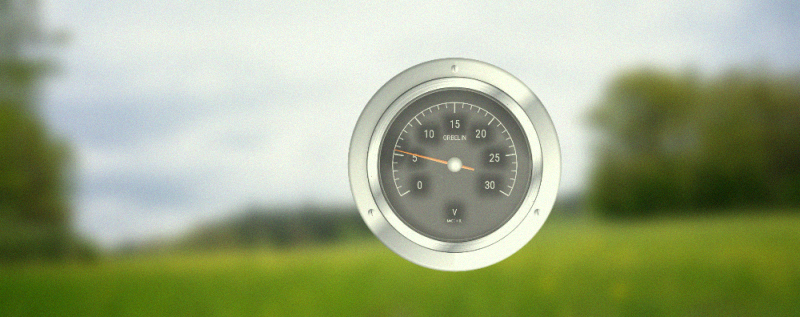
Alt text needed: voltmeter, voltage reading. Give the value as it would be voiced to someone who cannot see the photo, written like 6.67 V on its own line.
5.5 V
